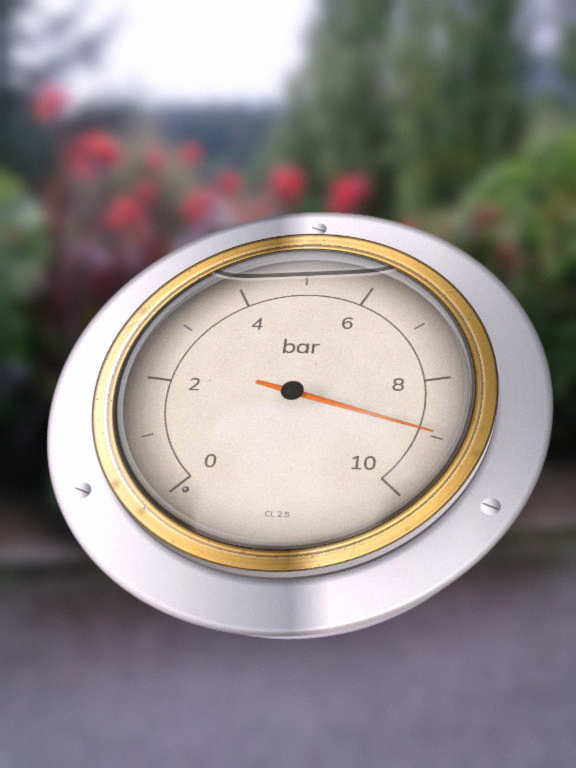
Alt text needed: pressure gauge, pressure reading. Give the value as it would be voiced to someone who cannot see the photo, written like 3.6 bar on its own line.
9 bar
